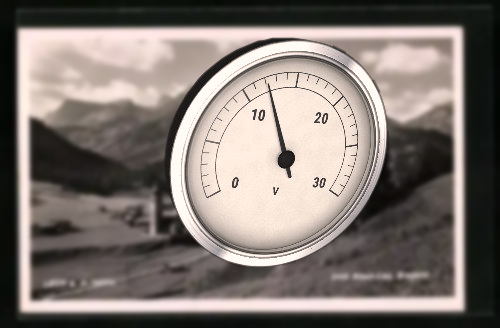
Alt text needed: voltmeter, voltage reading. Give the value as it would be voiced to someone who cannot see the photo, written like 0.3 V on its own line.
12 V
